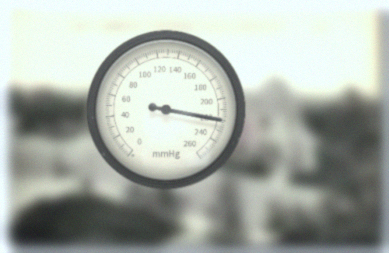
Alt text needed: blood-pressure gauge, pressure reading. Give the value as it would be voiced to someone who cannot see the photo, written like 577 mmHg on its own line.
220 mmHg
